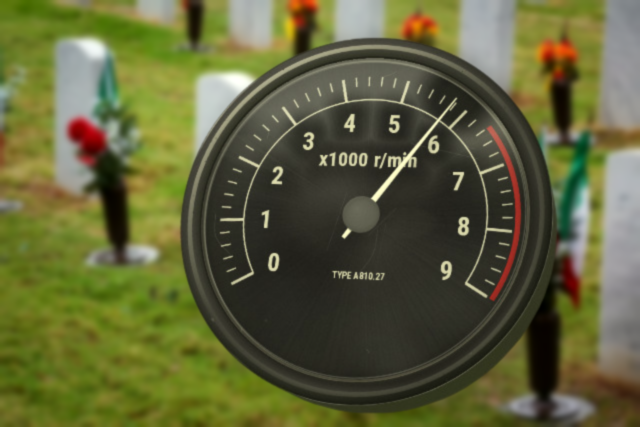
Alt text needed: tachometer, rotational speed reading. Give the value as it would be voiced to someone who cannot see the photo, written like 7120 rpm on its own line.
5800 rpm
